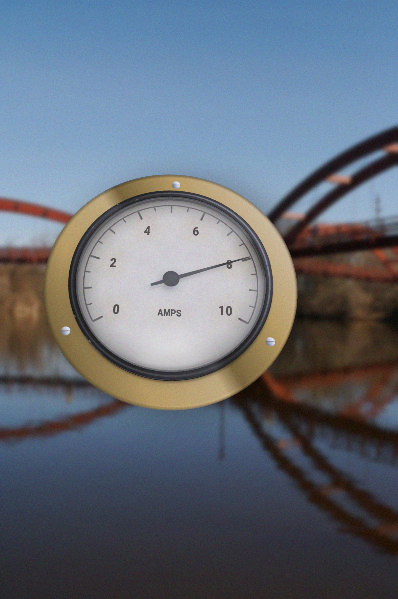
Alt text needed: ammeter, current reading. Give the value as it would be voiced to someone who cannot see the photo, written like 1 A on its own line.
8 A
